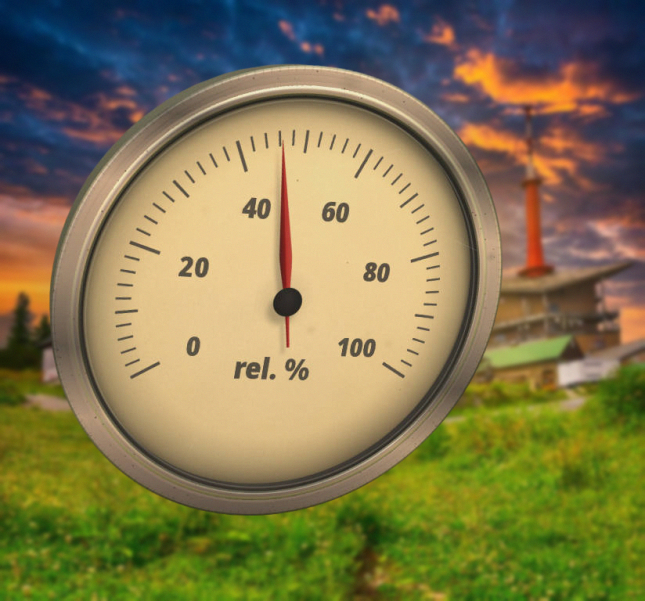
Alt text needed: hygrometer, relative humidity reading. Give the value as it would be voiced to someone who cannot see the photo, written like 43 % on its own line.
46 %
